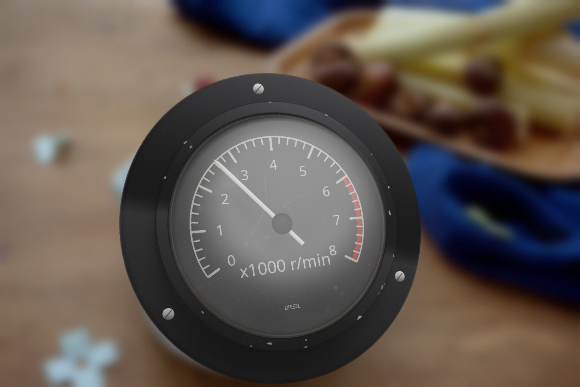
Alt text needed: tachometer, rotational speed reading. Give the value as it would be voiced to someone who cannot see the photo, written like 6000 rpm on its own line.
2600 rpm
